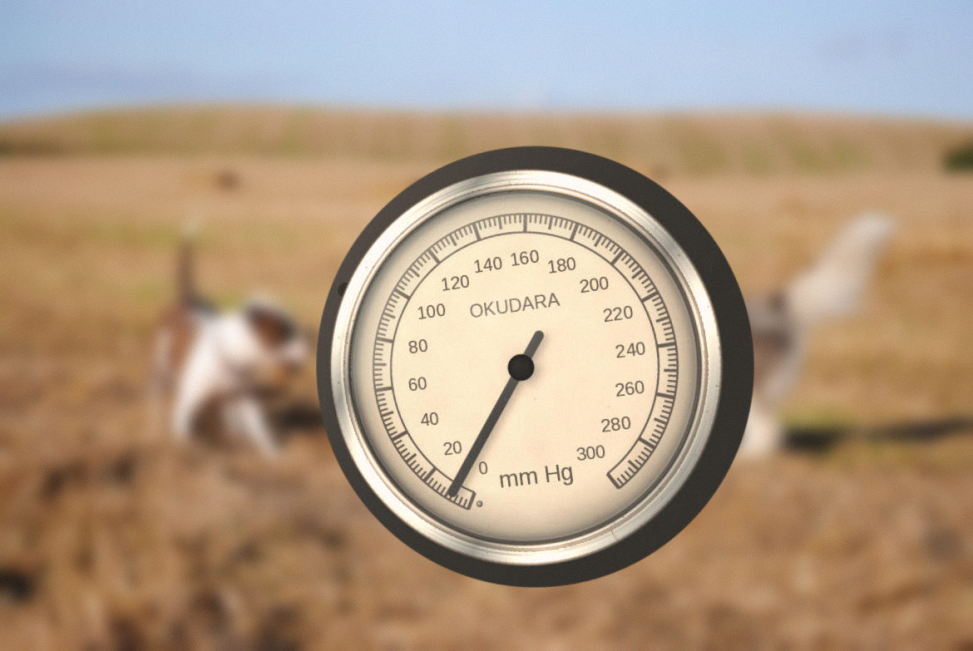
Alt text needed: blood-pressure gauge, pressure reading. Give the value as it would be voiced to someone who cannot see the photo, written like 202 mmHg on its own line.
8 mmHg
